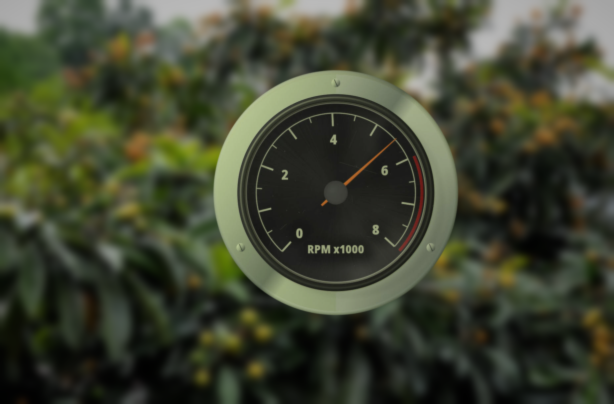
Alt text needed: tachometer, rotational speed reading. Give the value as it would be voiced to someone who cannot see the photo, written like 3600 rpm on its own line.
5500 rpm
